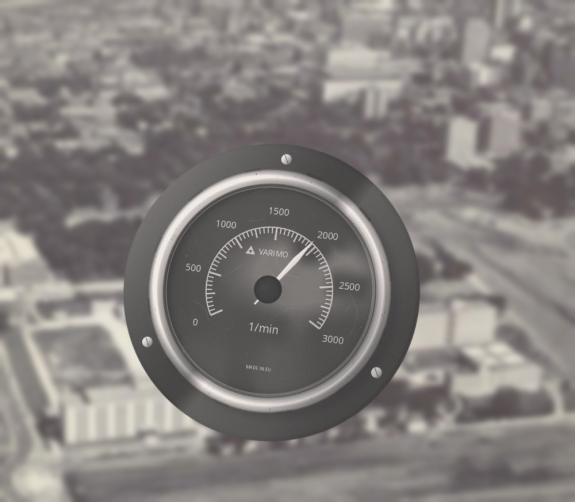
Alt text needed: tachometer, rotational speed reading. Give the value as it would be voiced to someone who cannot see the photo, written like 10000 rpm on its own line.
1950 rpm
